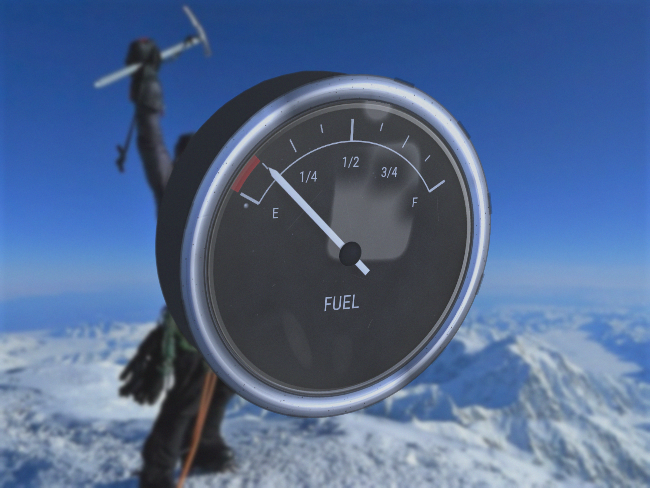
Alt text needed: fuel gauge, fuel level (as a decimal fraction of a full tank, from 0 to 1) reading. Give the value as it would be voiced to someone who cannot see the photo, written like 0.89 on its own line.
0.125
